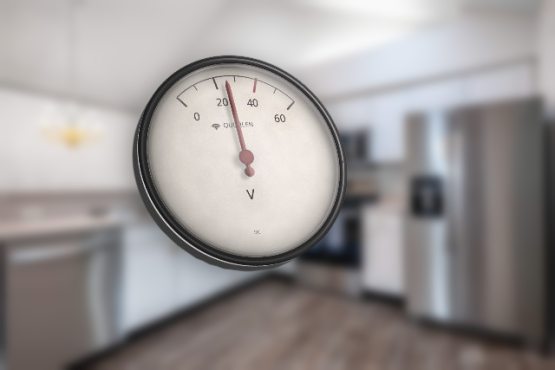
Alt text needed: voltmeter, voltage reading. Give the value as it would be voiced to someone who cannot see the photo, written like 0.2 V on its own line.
25 V
